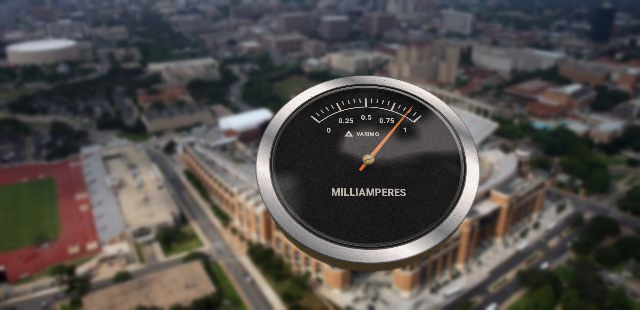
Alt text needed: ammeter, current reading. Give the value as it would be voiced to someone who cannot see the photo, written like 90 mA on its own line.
0.9 mA
